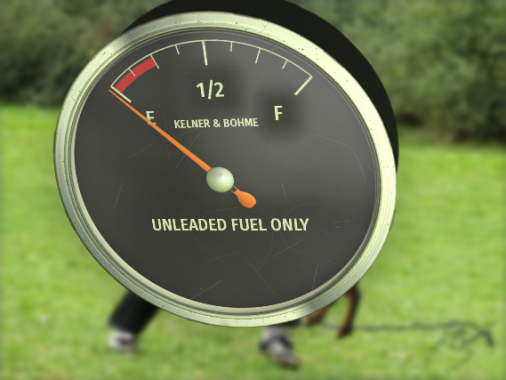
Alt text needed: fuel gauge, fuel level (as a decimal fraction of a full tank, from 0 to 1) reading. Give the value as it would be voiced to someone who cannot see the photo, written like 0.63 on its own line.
0
